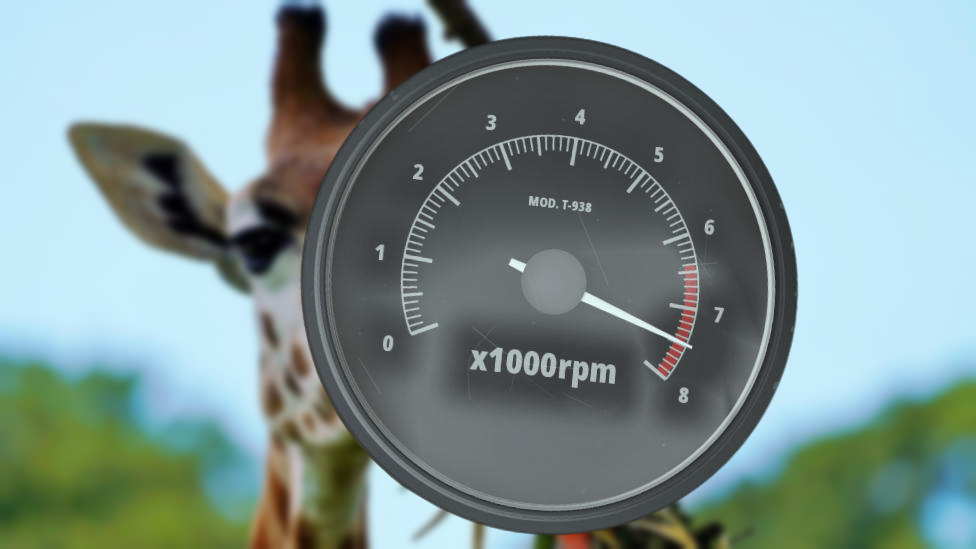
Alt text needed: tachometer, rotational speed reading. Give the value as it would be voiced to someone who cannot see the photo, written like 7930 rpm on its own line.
7500 rpm
